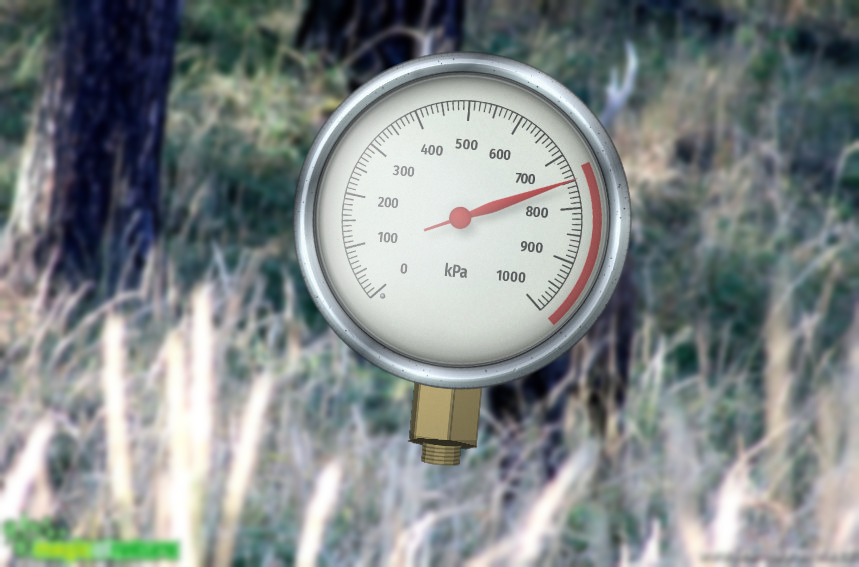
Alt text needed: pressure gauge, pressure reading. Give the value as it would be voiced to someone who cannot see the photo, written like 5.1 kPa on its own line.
750 kPa
